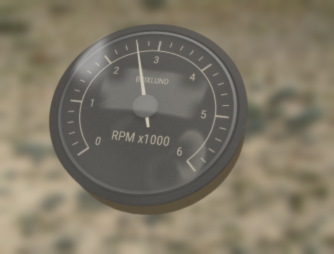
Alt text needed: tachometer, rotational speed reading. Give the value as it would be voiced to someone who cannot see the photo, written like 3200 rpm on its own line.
2600 rpm
